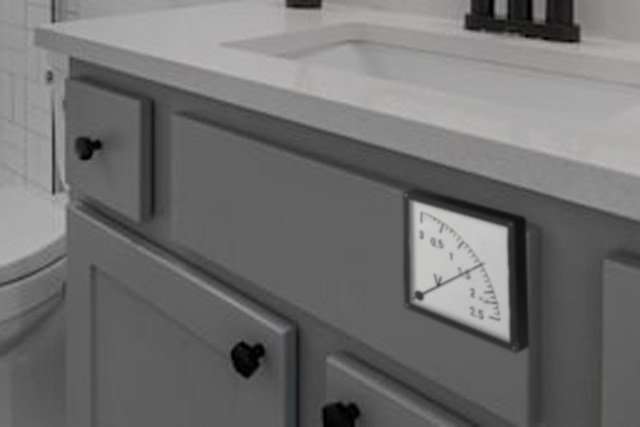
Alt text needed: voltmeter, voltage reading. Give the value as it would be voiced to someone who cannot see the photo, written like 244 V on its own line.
1.5 V
